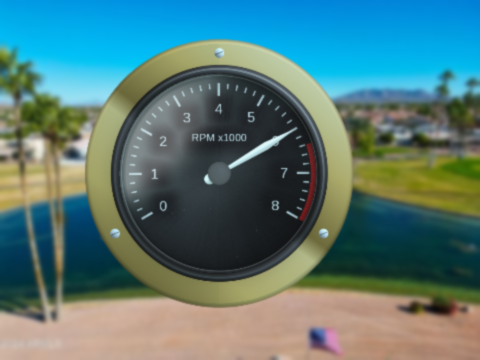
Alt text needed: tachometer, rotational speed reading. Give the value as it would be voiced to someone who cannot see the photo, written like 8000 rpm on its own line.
6000 rpm
